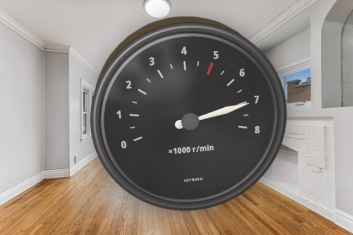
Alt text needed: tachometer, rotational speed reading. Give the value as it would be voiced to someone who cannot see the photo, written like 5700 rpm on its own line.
7000 rpm
